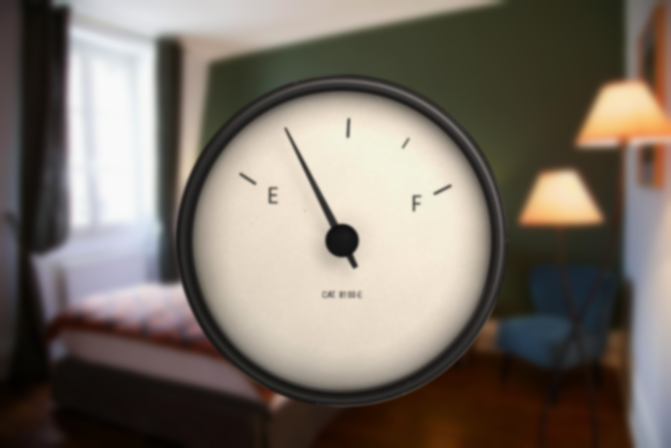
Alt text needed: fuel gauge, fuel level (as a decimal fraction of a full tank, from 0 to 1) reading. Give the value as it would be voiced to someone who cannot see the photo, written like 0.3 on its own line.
0.25
